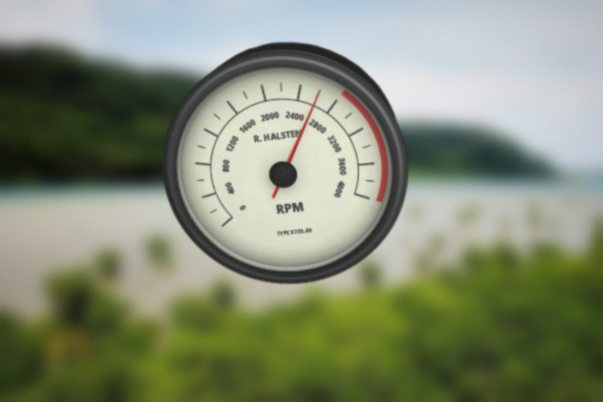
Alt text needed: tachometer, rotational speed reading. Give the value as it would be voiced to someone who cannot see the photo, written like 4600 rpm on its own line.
2600 rpm
